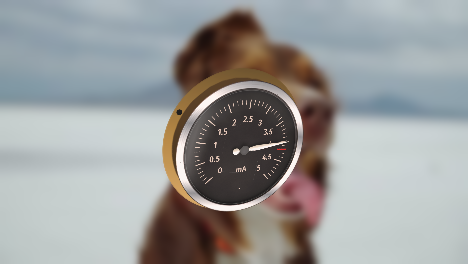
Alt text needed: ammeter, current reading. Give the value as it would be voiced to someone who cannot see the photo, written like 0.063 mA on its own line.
4 mA
